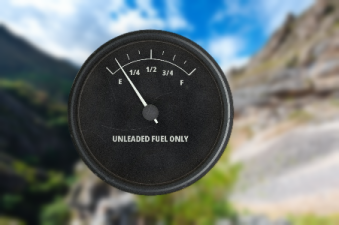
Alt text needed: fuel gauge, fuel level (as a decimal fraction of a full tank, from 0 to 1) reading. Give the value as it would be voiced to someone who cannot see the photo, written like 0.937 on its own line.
0.125
